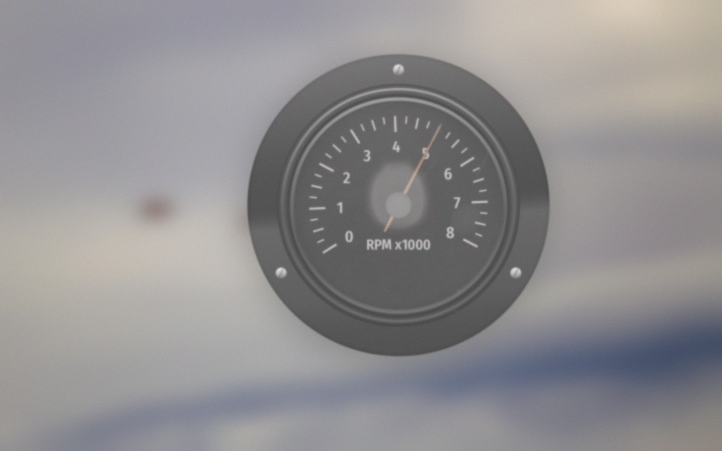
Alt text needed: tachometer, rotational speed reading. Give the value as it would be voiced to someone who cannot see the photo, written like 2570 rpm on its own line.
5000 rpm
